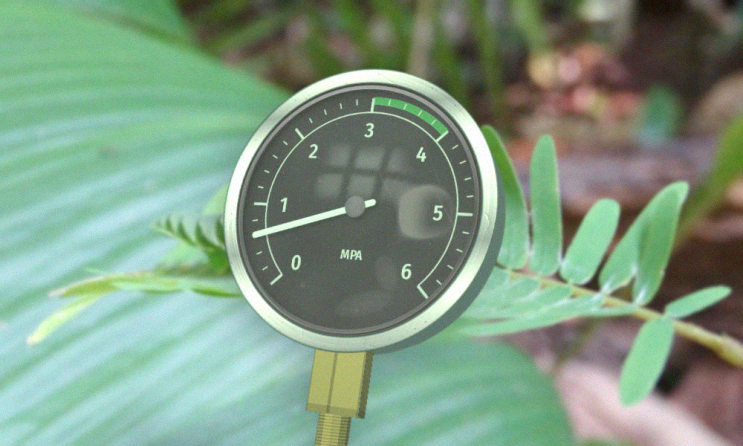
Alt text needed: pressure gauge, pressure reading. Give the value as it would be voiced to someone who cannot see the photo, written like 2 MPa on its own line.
0.6 MPa
